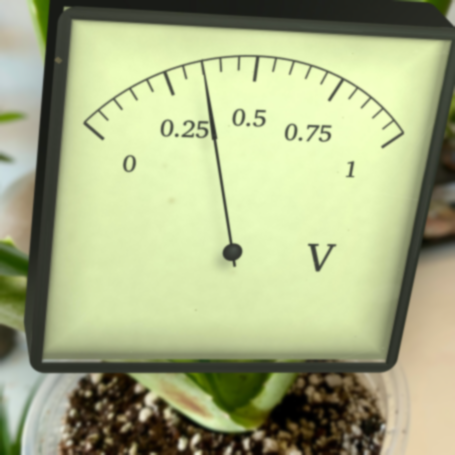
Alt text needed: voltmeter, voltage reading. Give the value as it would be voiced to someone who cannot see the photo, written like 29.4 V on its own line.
0.35 V
